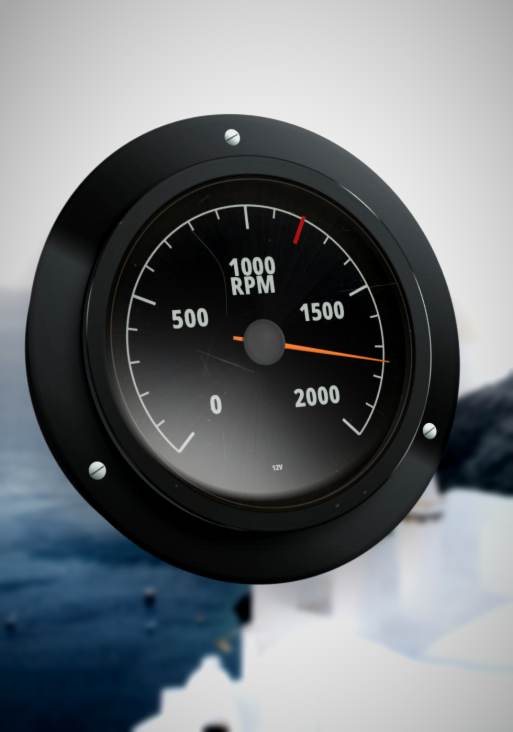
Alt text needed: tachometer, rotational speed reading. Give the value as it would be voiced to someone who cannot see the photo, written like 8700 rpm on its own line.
1750 rpm
